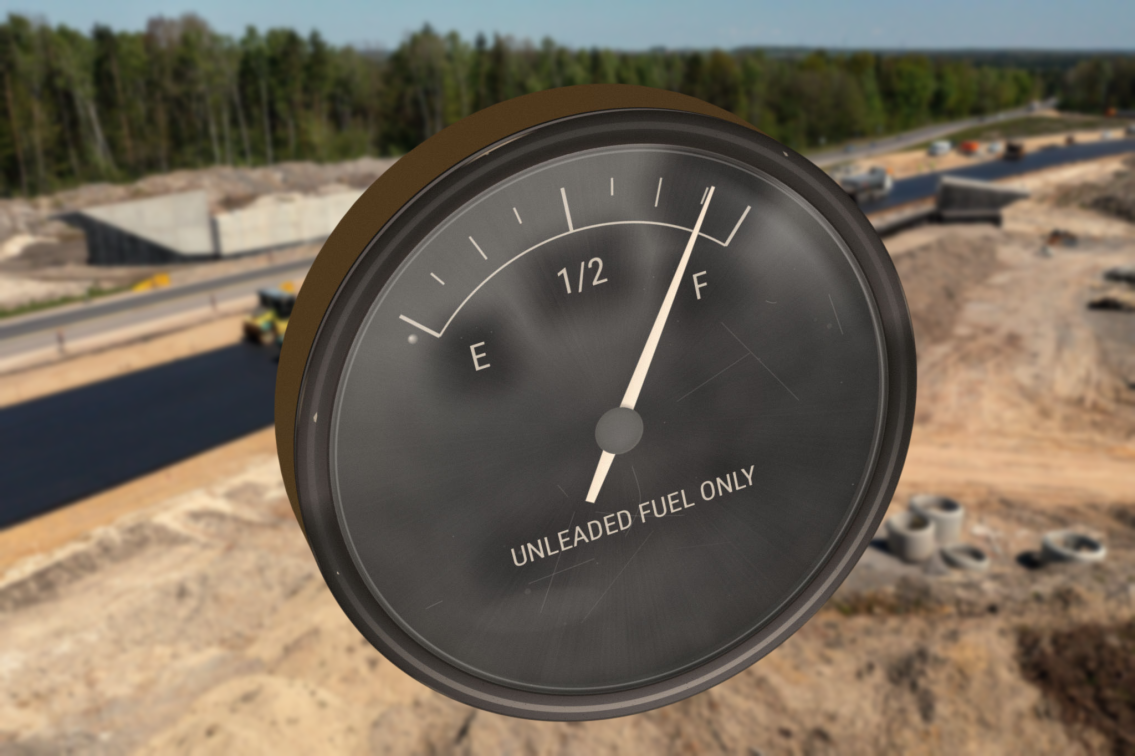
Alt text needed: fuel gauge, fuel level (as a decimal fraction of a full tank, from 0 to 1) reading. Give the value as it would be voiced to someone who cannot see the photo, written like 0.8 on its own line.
0.875
